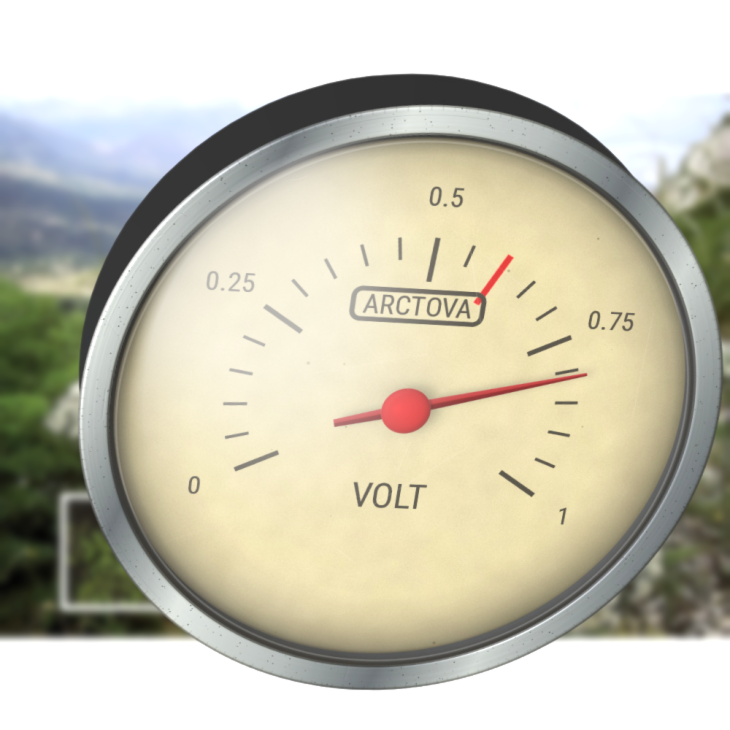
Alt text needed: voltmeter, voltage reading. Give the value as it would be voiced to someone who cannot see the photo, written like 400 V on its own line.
0.8 V
